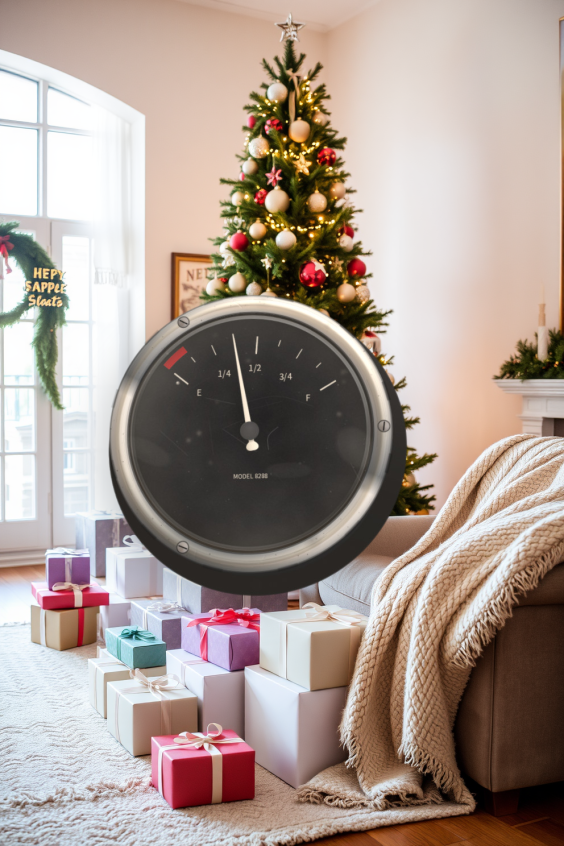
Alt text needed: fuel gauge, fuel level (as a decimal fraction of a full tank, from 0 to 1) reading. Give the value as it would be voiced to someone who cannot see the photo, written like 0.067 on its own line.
0.375
